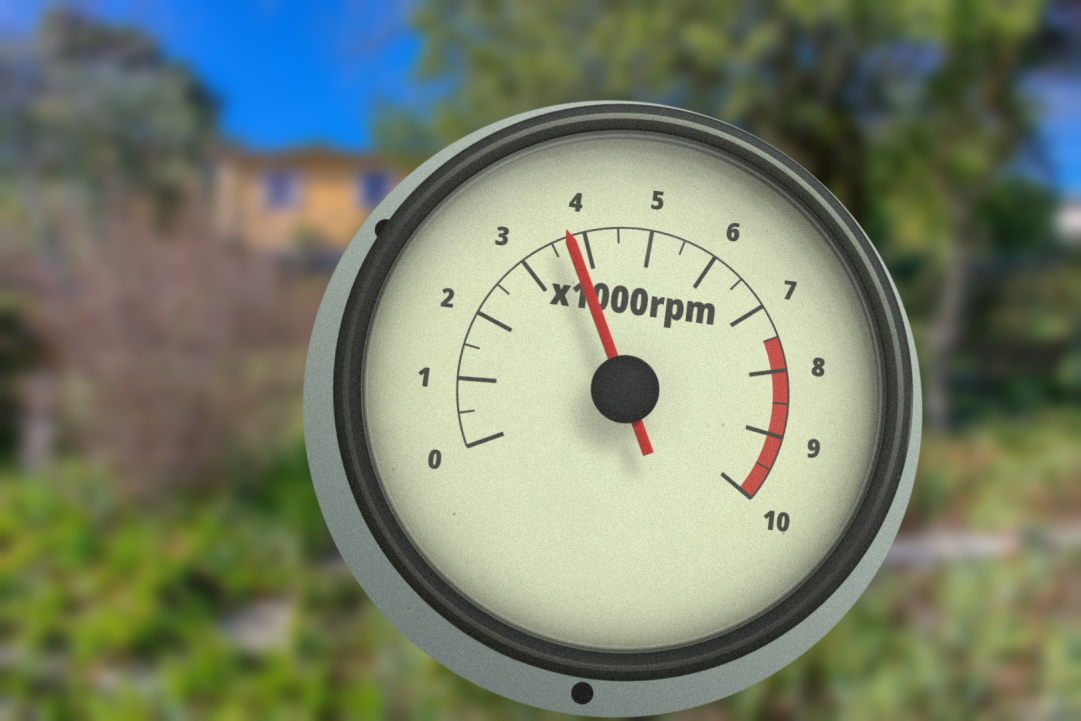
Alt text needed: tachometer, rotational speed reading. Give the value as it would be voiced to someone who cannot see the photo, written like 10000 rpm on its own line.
3750 rpm
